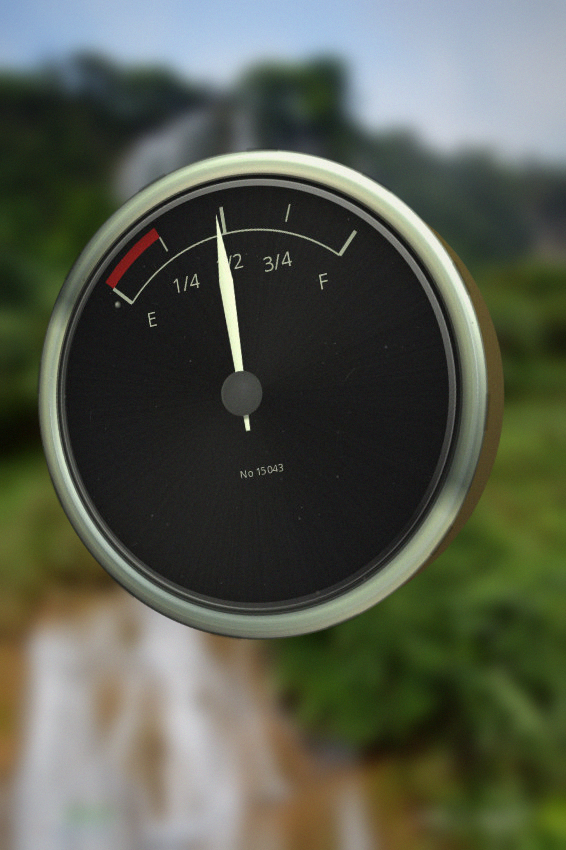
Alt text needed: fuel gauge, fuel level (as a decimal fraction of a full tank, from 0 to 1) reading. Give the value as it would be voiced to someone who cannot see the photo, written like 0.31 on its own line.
0.5
